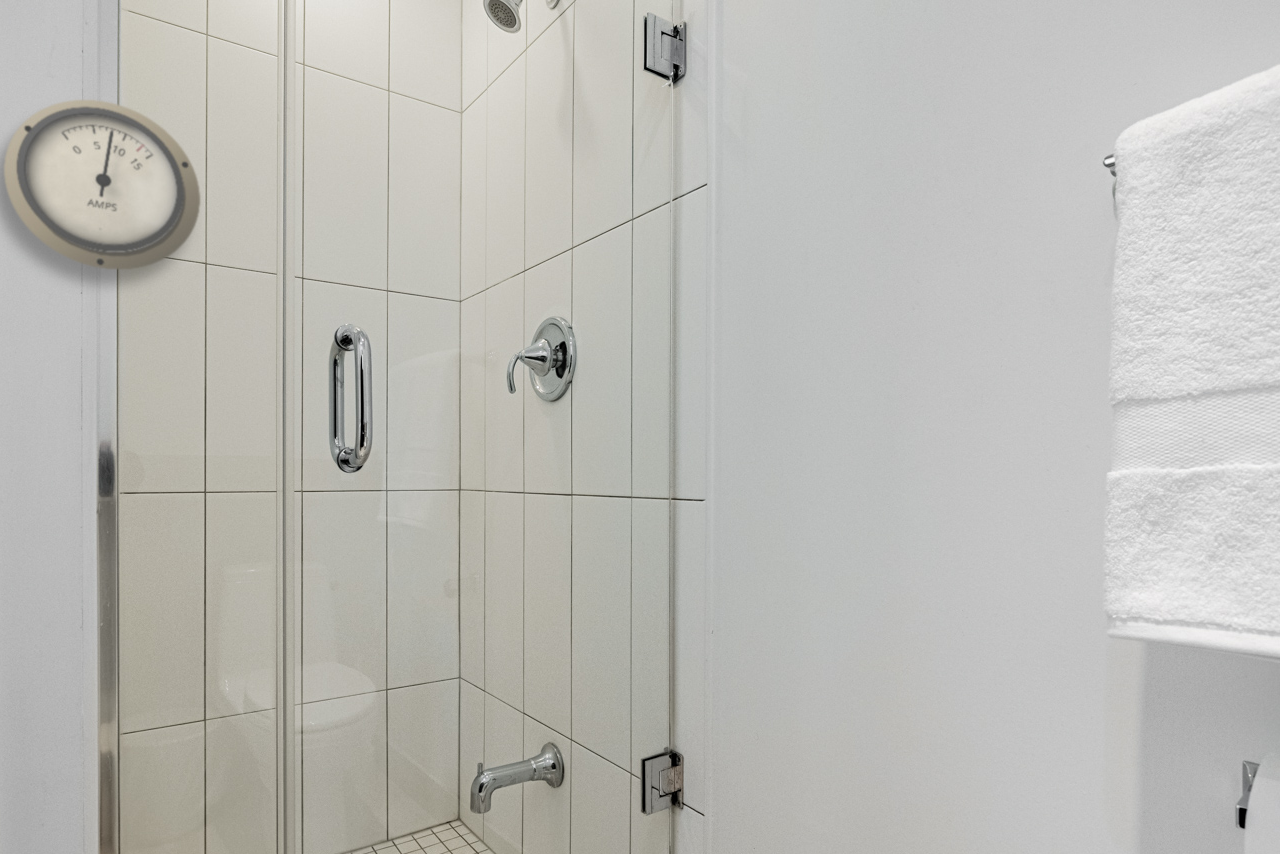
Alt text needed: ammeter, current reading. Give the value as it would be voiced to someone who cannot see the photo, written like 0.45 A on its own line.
8 A
